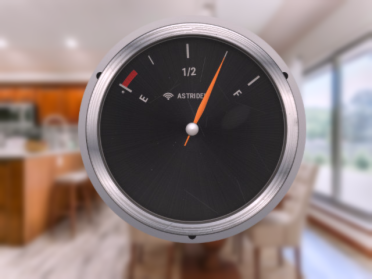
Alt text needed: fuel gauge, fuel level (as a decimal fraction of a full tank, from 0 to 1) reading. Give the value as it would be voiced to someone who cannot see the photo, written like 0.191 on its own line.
0.75
